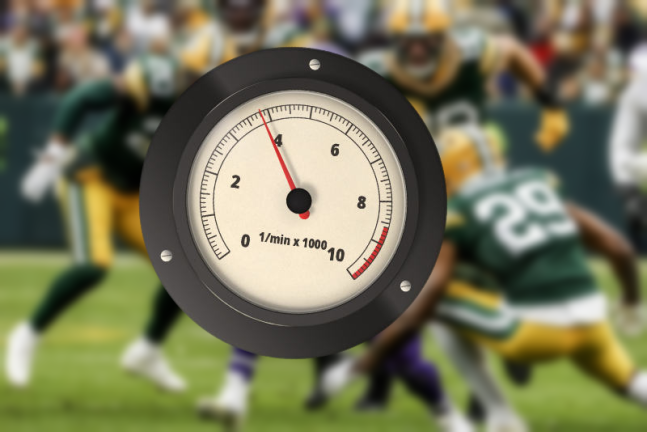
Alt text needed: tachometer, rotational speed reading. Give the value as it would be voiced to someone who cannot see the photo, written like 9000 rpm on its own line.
3800 rpm
